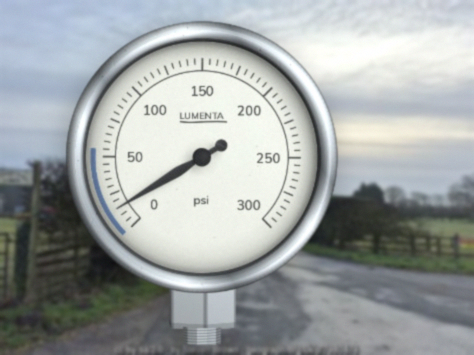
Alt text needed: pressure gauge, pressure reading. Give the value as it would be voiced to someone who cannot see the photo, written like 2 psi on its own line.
15 psi
